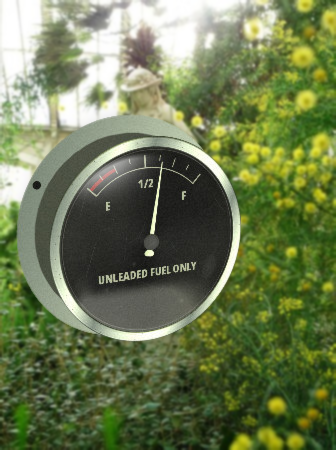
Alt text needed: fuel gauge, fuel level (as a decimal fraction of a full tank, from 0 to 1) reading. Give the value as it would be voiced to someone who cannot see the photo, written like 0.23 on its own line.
0.625
